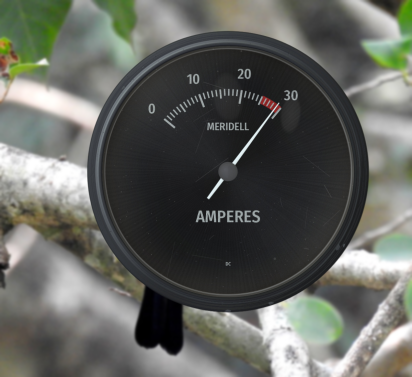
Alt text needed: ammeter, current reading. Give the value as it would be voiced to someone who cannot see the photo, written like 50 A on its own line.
29 A
